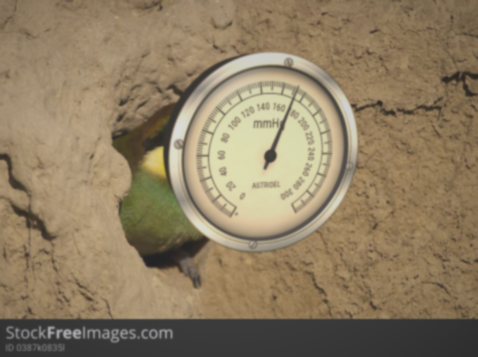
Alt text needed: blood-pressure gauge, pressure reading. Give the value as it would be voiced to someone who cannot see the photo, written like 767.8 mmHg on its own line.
170 mmHg
